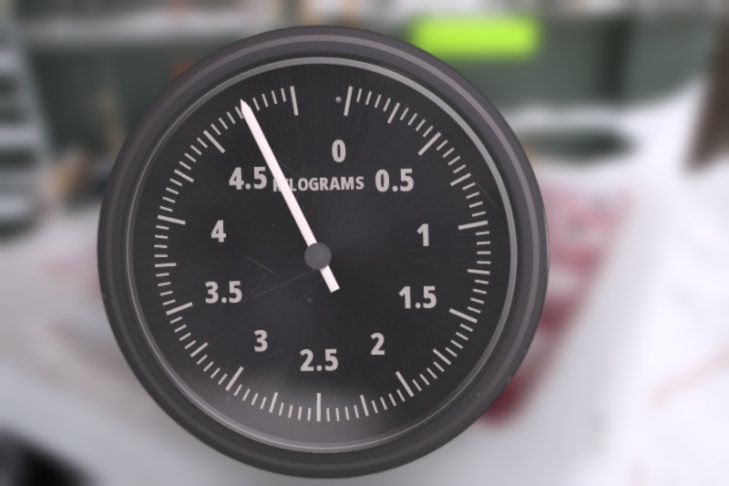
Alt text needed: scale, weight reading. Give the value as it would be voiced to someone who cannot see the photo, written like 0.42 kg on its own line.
4.75 kg
